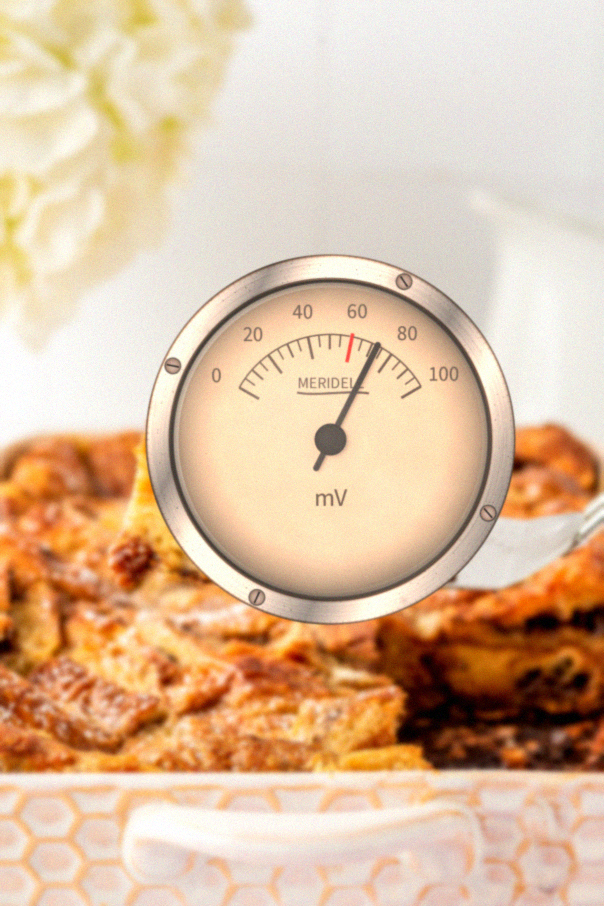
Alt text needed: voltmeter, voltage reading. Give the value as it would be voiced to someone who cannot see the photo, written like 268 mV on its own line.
72.5 mV
